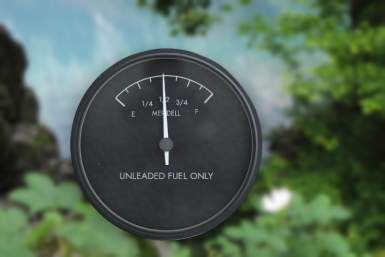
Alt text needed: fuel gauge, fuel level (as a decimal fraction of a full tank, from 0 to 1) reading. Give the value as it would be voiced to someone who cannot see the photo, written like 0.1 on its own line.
0.5
